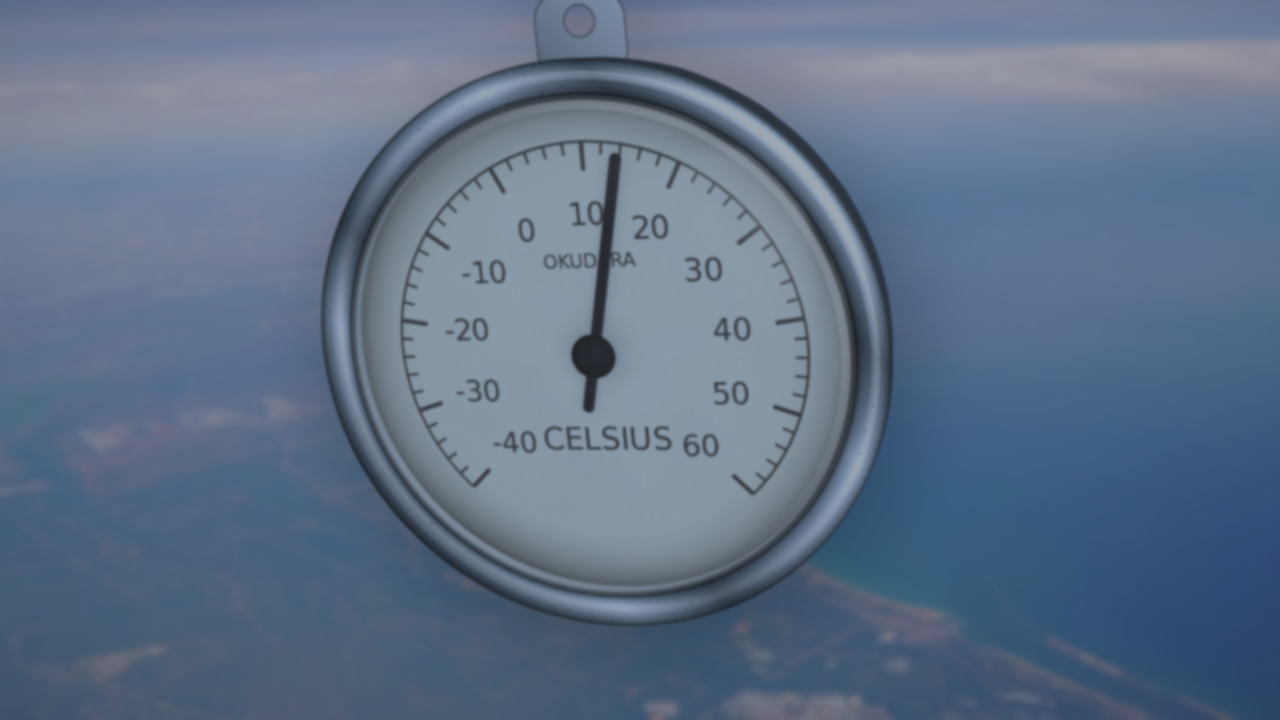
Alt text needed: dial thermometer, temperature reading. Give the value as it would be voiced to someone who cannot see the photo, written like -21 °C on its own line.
14 °C
